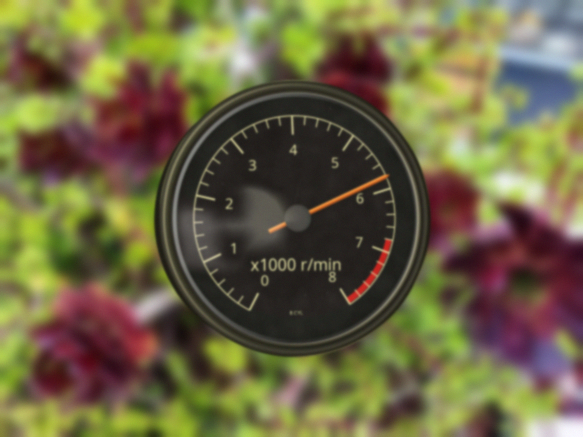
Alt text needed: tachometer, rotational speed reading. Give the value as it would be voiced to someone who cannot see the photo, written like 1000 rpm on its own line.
5800 rpm
